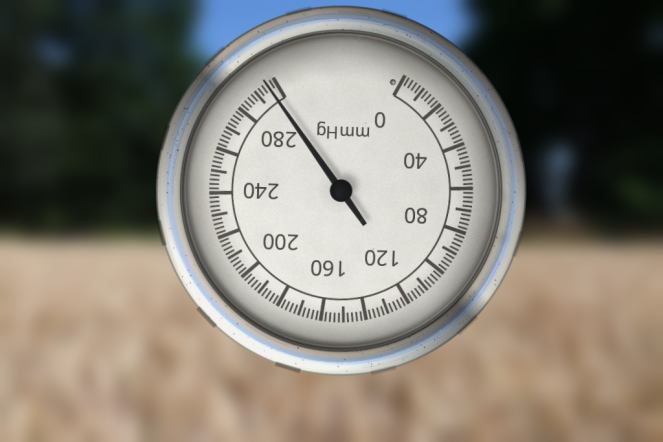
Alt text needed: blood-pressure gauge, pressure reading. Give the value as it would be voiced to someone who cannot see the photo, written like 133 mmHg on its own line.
296 mmHg
